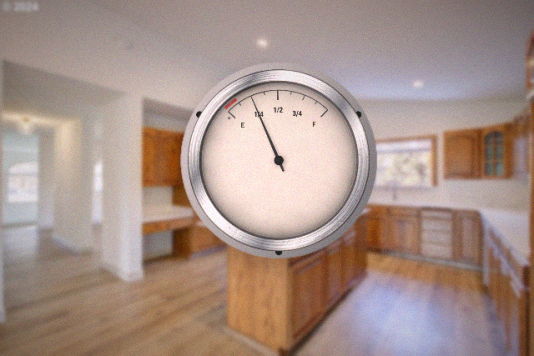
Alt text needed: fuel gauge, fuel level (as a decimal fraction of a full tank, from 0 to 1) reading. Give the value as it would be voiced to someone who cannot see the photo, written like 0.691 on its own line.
0.25
